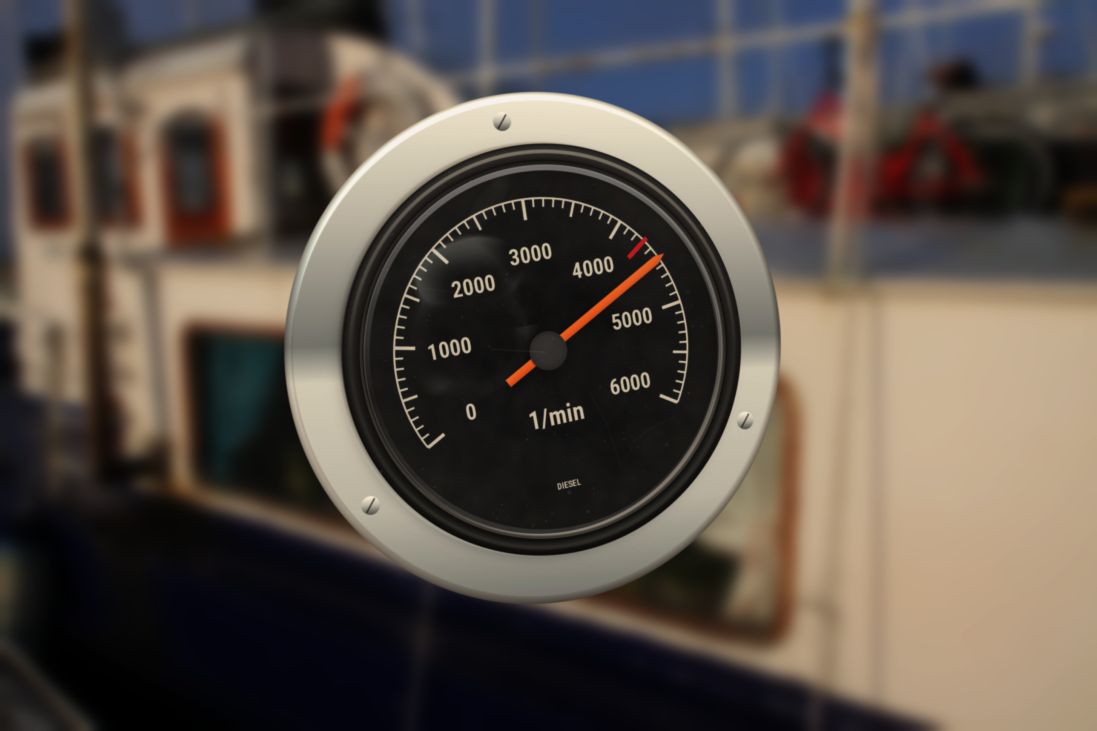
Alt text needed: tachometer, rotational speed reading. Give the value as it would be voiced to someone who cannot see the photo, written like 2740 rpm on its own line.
4500 rpm
